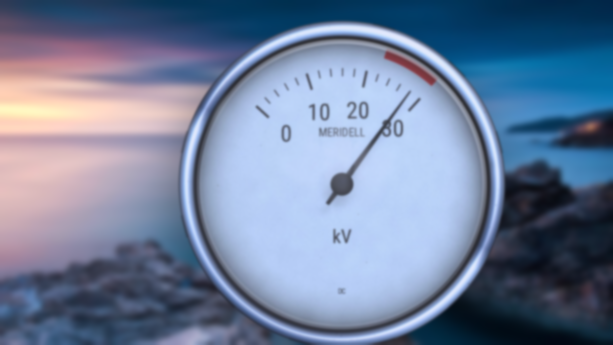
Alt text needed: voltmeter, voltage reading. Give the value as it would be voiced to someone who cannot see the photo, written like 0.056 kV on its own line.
28 kV
